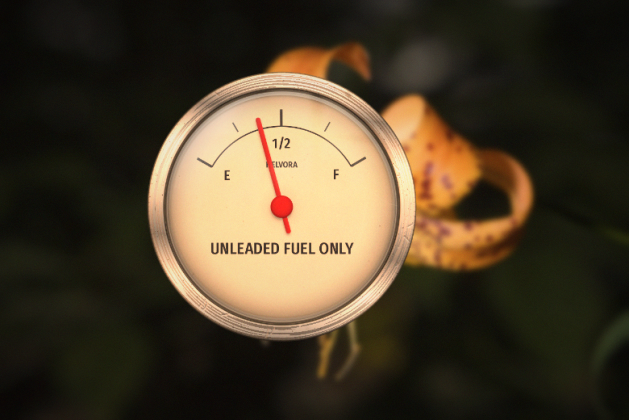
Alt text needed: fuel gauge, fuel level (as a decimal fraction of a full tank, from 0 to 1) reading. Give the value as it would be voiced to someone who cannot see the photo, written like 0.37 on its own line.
0.375
